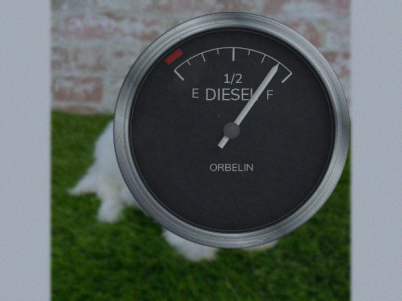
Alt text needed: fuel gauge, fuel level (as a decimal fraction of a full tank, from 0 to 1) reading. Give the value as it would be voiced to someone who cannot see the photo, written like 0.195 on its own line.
0.875
